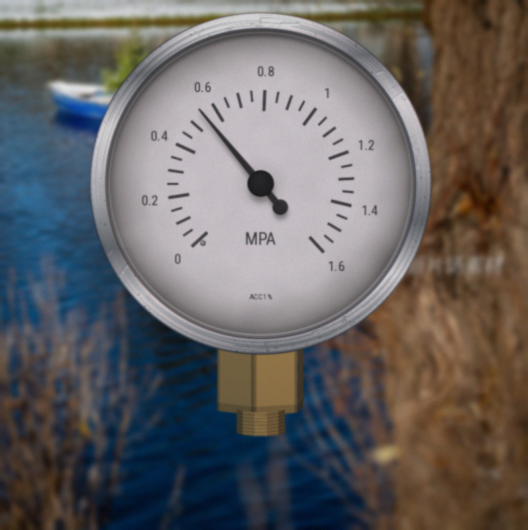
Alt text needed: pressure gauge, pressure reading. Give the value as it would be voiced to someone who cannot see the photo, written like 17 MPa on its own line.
0.55 MPa
